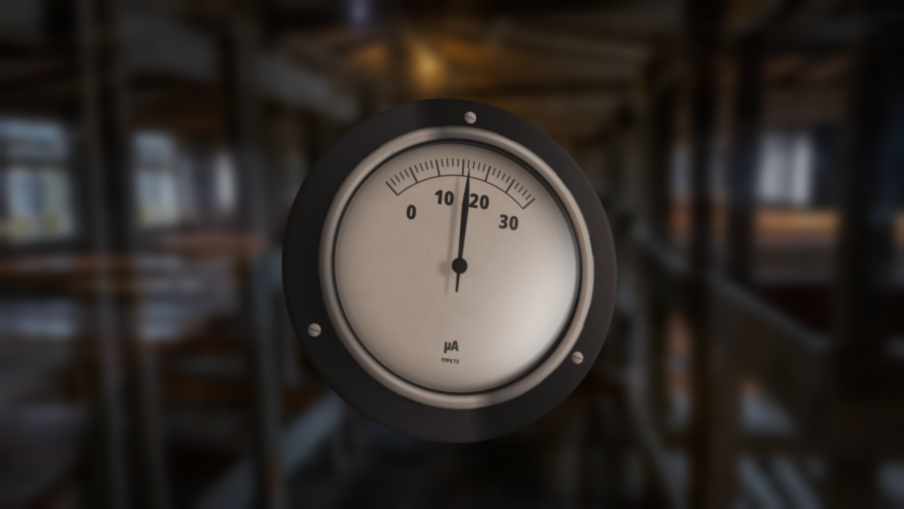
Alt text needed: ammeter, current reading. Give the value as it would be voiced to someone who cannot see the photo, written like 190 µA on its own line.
16 µA
